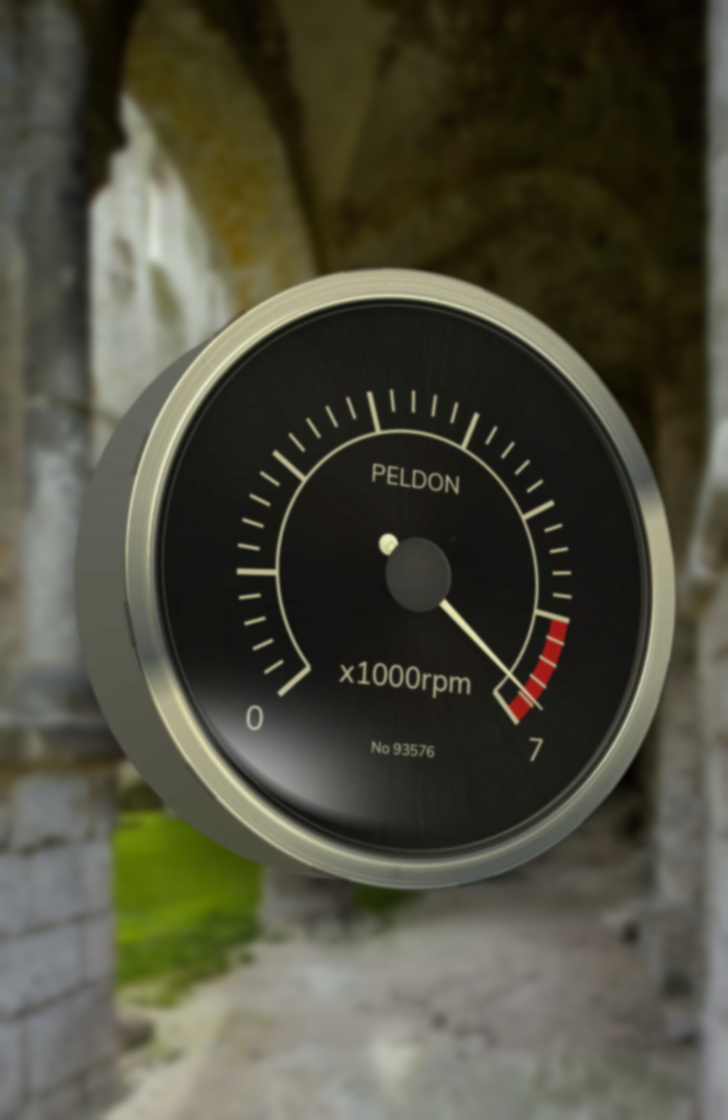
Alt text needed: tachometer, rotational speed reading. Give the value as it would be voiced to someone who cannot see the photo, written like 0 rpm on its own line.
6800 rpm
